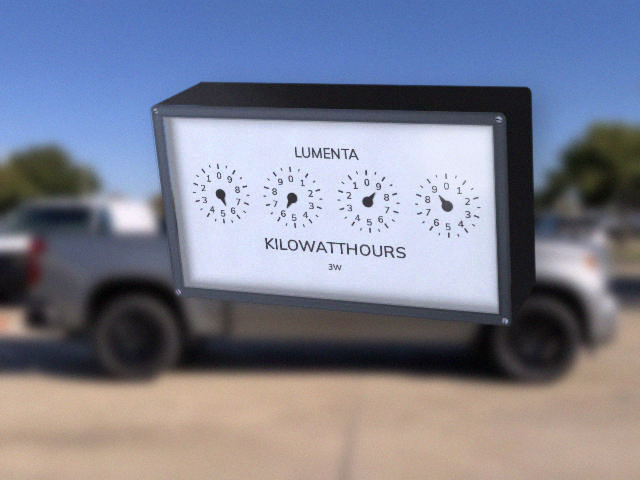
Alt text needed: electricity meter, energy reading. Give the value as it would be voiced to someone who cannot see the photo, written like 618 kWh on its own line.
5589 kWh
